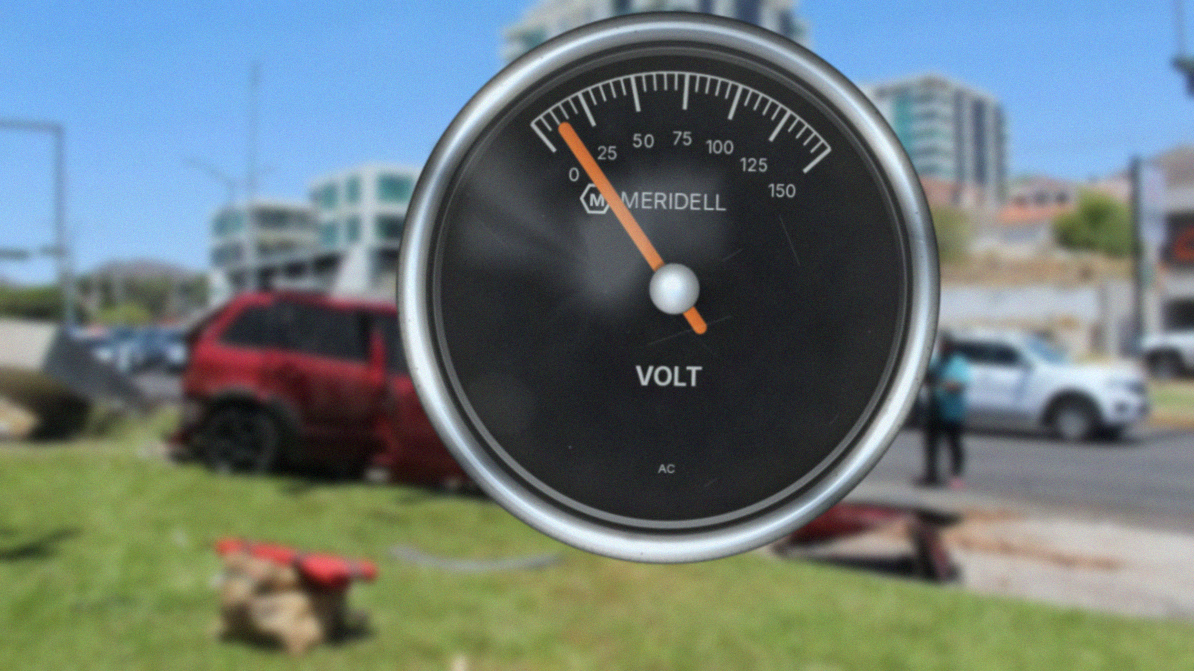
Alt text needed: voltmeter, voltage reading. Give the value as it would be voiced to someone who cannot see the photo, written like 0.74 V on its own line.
10 V
